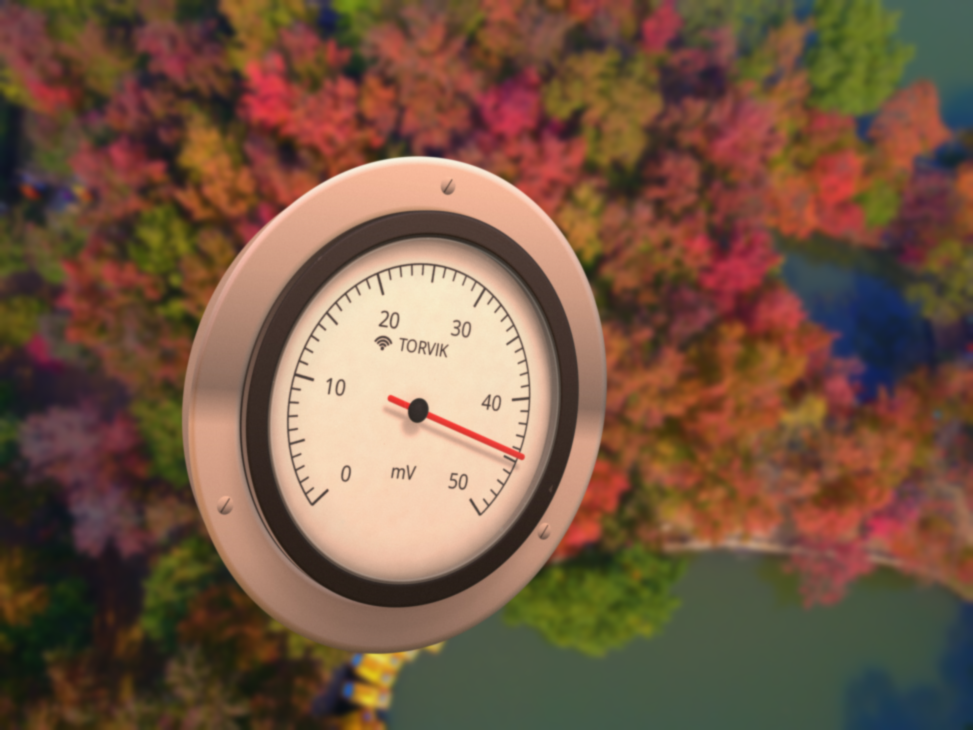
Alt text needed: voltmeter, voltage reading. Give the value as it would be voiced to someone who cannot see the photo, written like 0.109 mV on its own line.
44.5 mV
